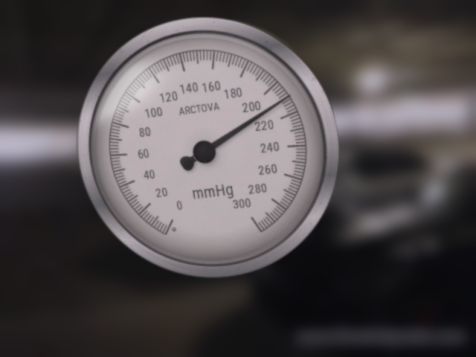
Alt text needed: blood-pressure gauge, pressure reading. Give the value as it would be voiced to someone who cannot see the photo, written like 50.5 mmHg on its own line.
210 mmHg
